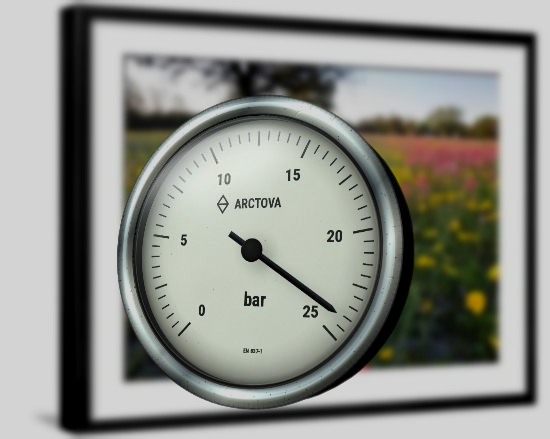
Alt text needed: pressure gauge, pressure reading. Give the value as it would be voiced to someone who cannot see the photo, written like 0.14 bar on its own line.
24 bar
